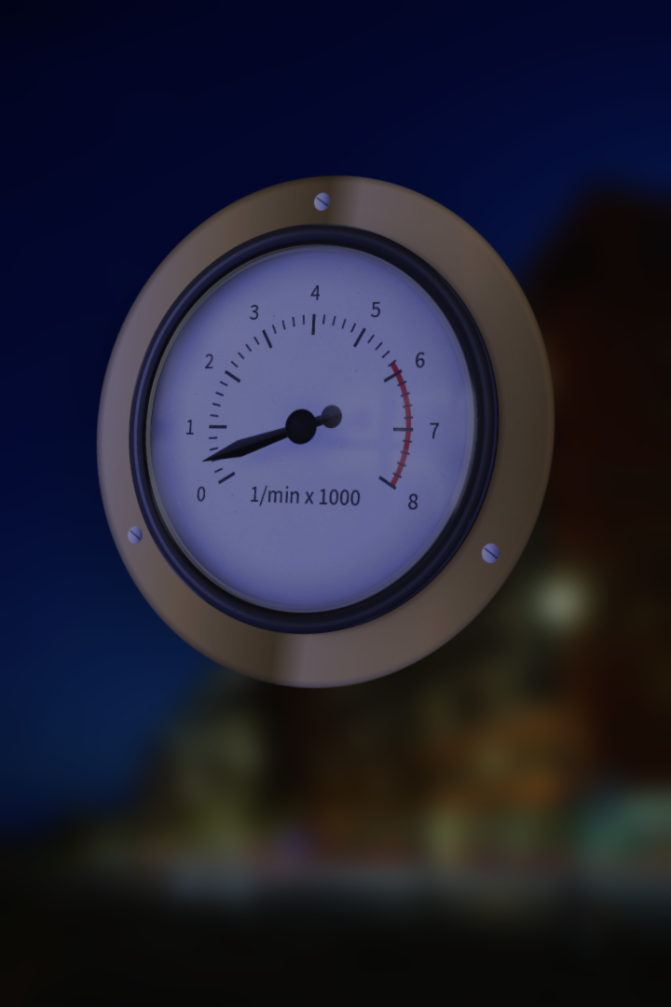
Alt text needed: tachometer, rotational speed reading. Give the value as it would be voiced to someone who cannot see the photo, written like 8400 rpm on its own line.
400 rpm
